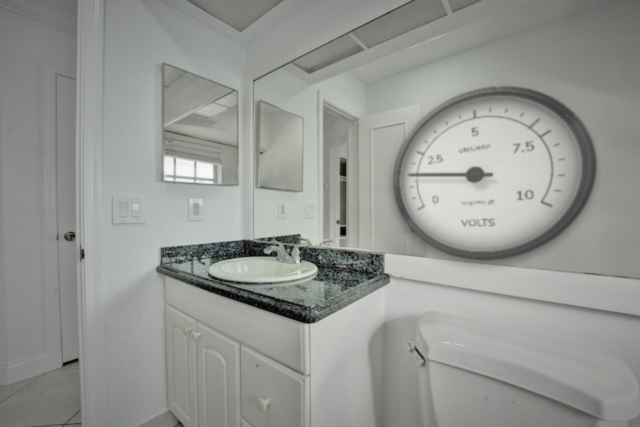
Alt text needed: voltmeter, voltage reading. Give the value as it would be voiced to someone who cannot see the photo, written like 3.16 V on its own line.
1.5 V
